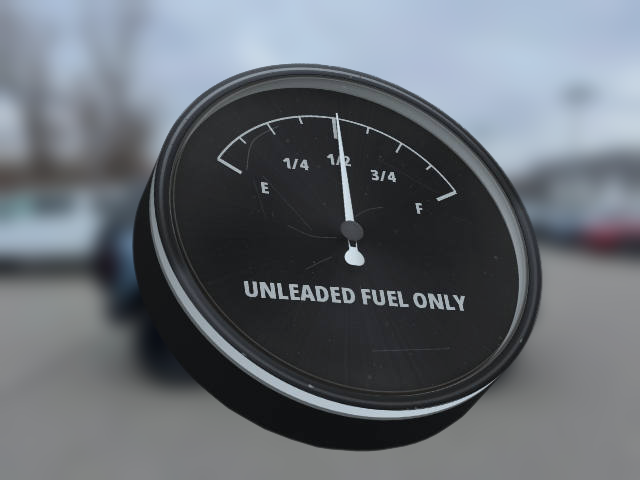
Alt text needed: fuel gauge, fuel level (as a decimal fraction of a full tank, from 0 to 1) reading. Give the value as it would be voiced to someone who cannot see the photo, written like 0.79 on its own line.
0.5
